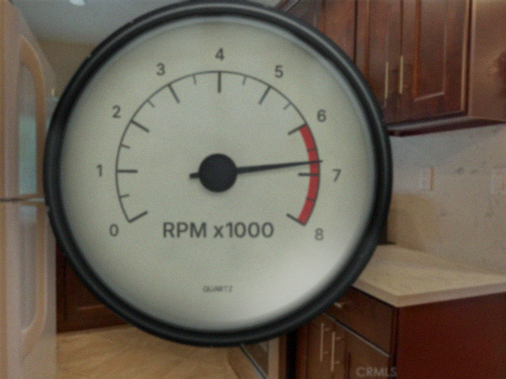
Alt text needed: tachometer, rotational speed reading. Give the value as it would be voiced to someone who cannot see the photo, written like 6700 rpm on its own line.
6750 rpm
